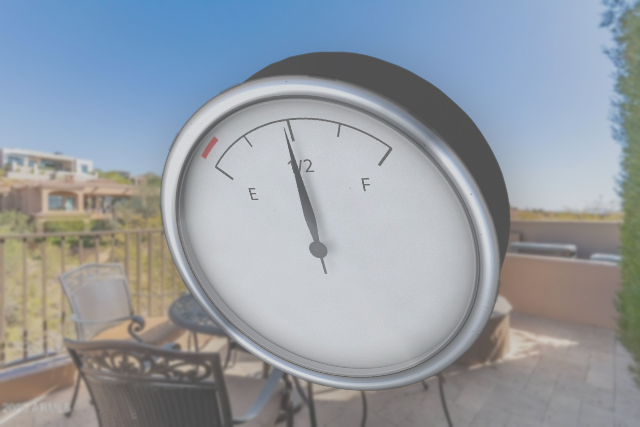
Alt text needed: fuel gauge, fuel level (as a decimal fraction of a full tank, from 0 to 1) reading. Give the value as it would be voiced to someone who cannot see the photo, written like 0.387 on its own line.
0.5
